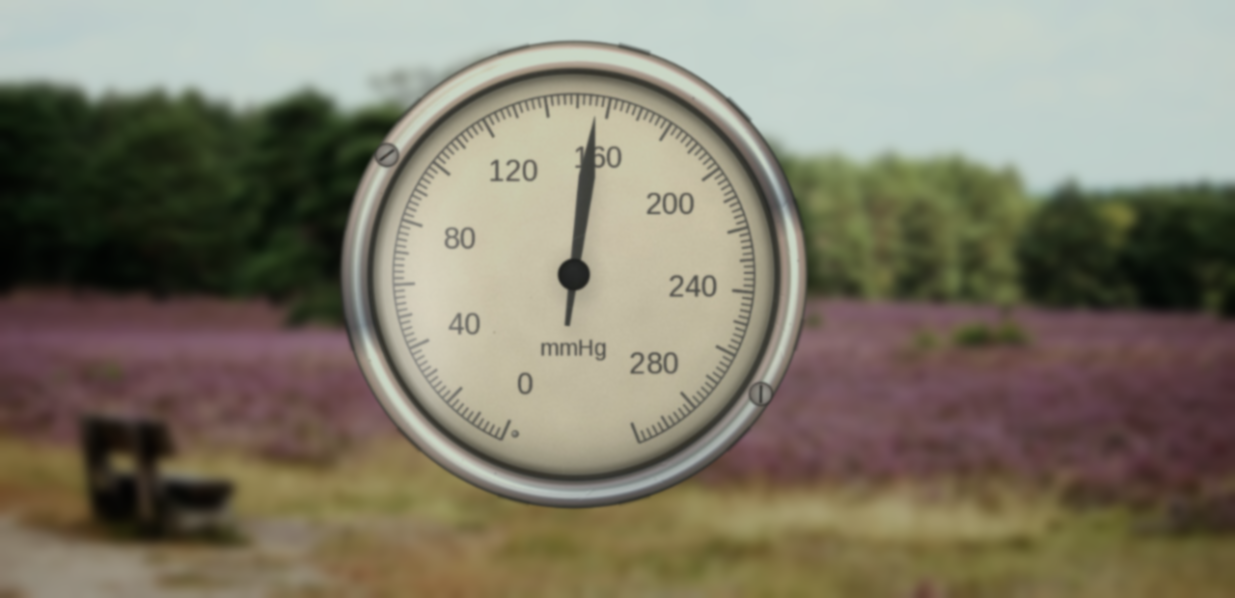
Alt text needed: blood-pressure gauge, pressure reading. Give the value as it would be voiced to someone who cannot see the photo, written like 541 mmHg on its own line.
156 mmHg
